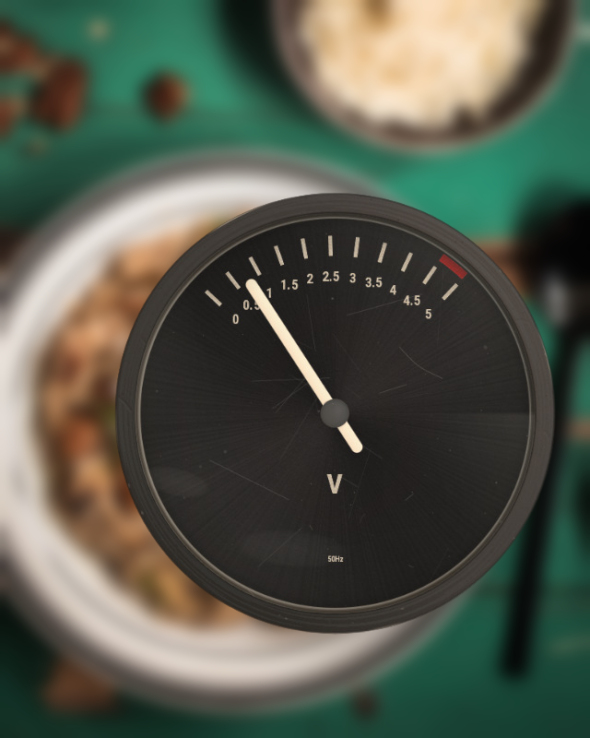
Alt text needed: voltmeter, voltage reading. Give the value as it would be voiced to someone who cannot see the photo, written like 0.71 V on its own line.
0.75 V
